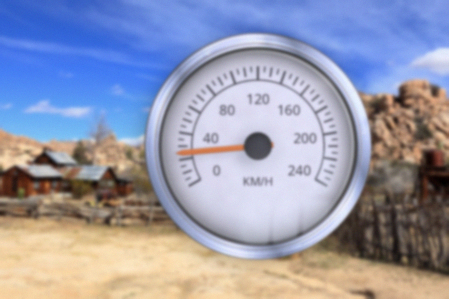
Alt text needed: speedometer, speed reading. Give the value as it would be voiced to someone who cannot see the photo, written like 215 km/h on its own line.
25 km/h
